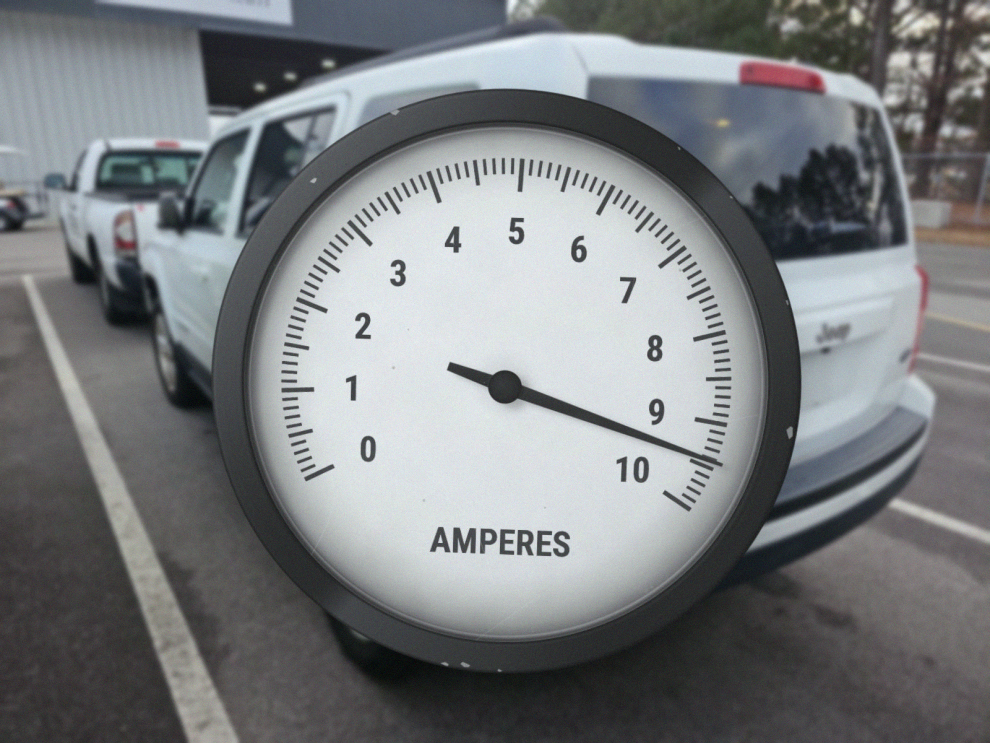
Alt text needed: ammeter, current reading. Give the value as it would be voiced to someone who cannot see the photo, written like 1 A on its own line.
9.4 A
